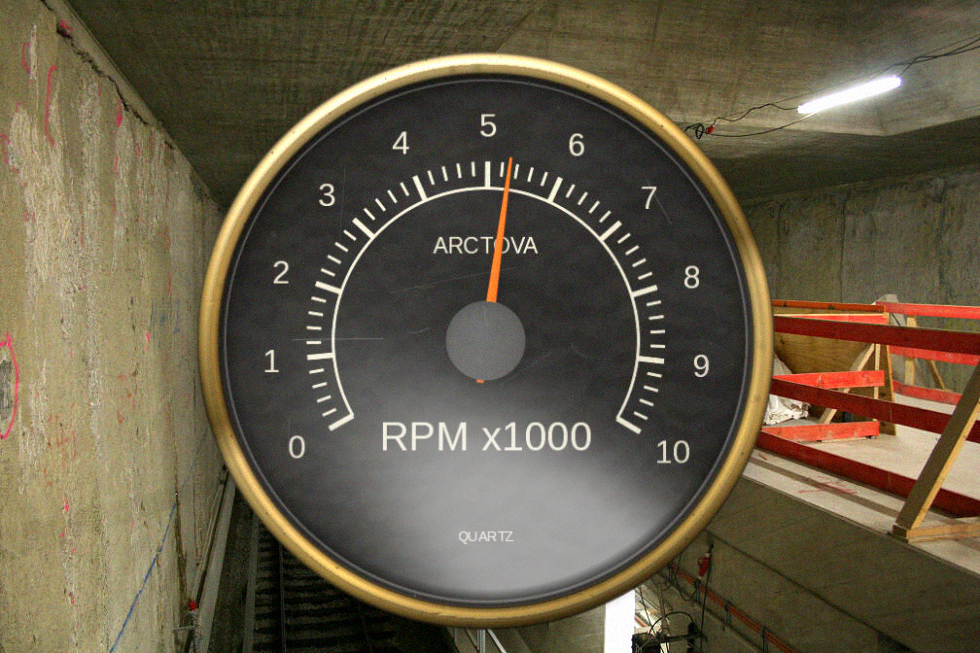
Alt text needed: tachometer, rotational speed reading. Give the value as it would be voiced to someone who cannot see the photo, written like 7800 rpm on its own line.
5300 rpm
